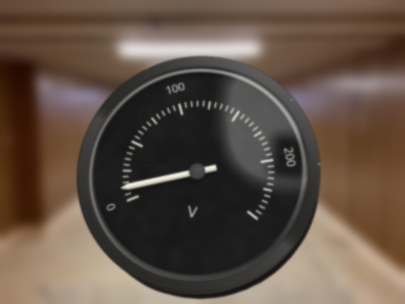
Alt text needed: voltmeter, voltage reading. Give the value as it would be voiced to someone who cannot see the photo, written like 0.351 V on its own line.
10 V
